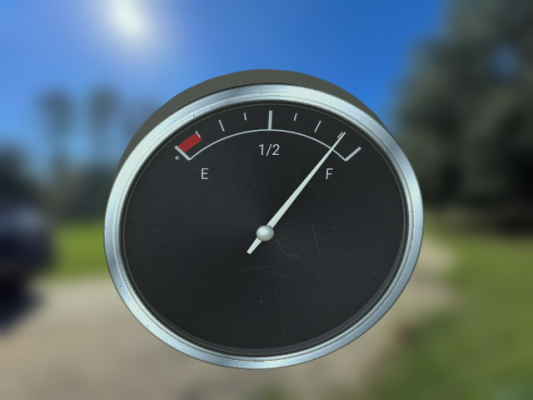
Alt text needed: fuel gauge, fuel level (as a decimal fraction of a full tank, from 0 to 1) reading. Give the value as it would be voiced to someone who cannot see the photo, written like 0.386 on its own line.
0.875
